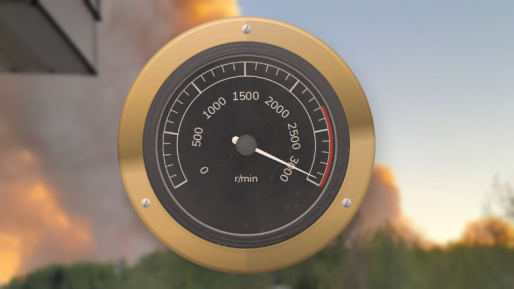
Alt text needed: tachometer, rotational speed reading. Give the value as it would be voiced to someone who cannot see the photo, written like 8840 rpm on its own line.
2950 rpm
